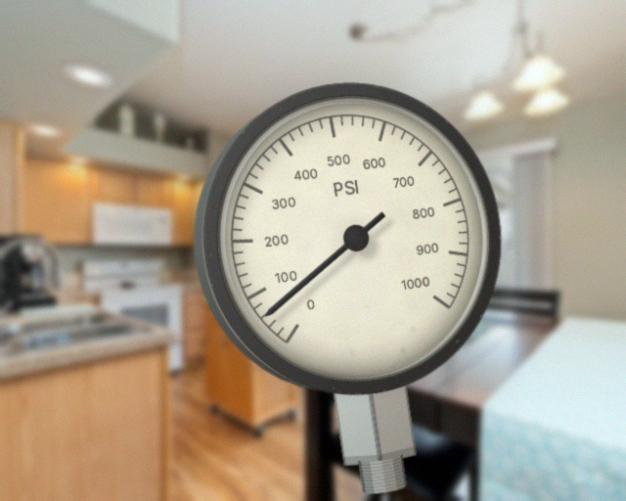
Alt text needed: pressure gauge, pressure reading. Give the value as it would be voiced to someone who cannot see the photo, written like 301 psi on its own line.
60 psi
